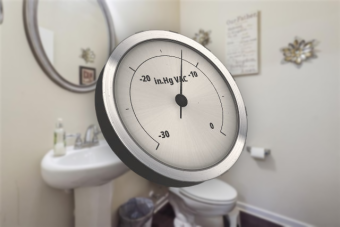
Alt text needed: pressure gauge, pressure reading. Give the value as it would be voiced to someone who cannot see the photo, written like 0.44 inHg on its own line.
-12.5 inHg
